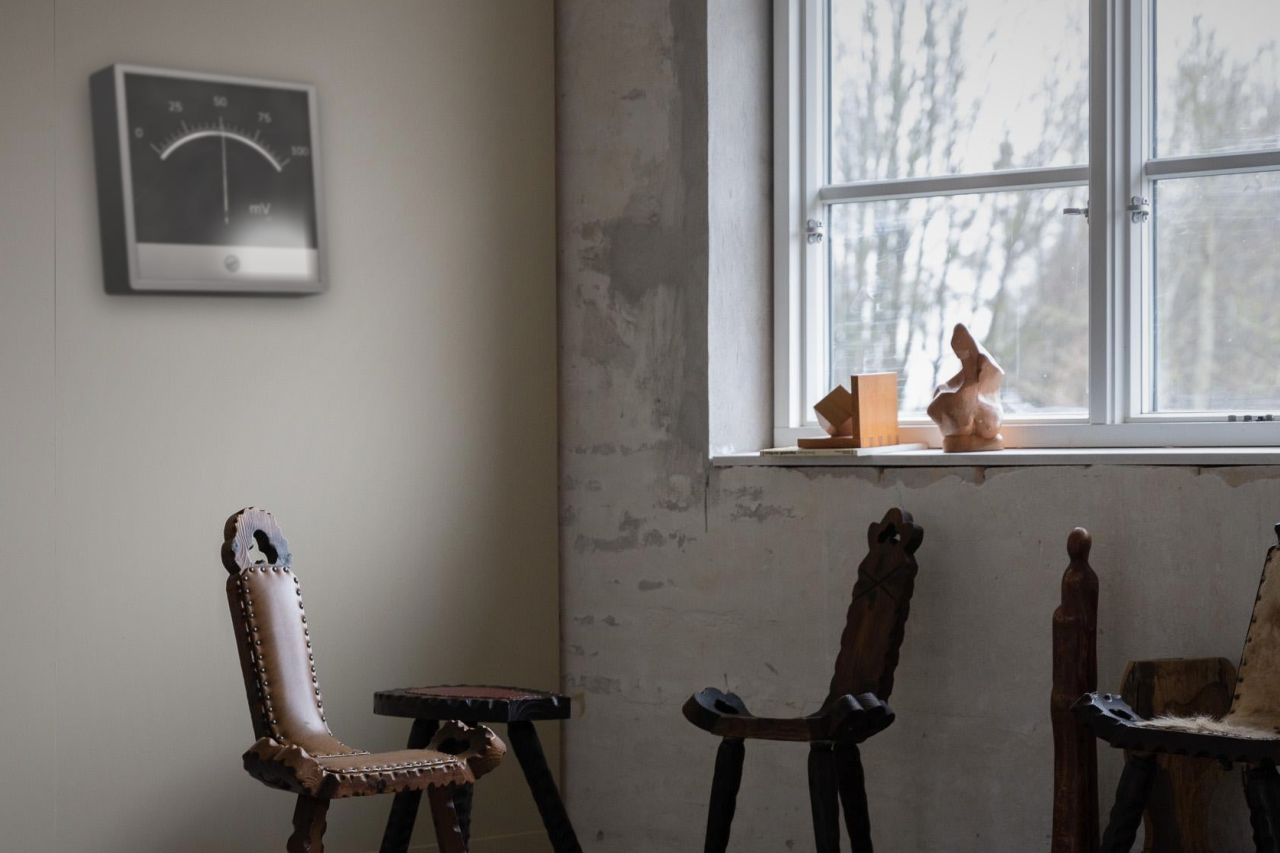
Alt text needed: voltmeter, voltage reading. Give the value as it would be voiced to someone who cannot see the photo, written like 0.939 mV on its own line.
50 mV
